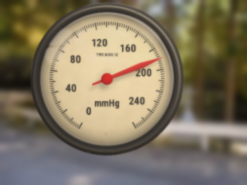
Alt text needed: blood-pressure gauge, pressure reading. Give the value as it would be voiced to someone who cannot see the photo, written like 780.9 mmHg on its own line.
190 mmHg
